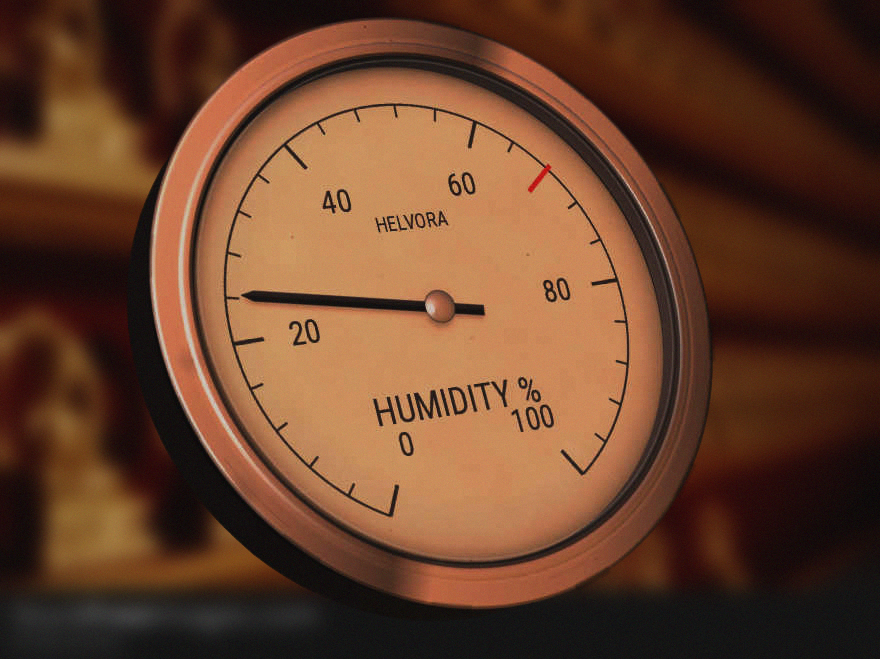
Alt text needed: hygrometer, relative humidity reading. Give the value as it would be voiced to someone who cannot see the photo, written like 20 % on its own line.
24 %
